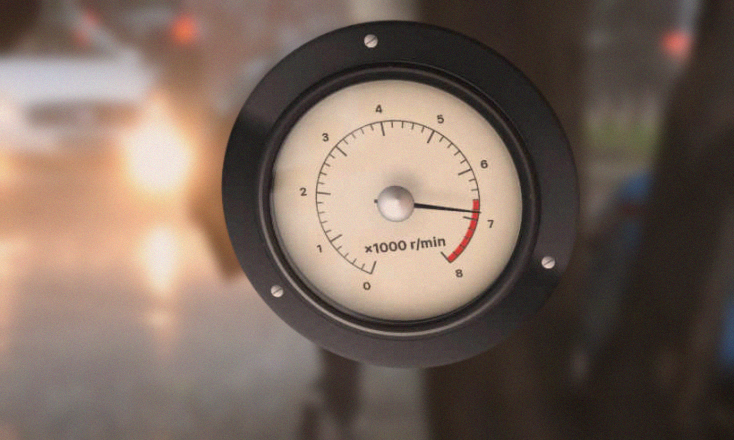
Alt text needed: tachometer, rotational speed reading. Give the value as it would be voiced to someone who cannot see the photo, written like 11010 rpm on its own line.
6800 rpm
